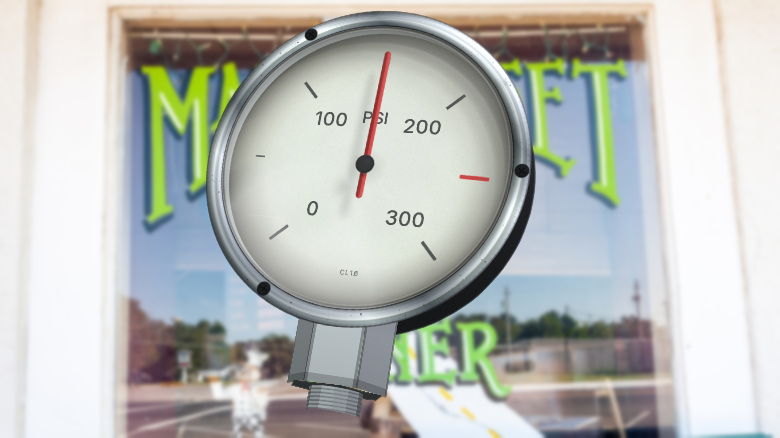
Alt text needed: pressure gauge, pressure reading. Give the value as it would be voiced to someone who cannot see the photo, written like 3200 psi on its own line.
150 psi
